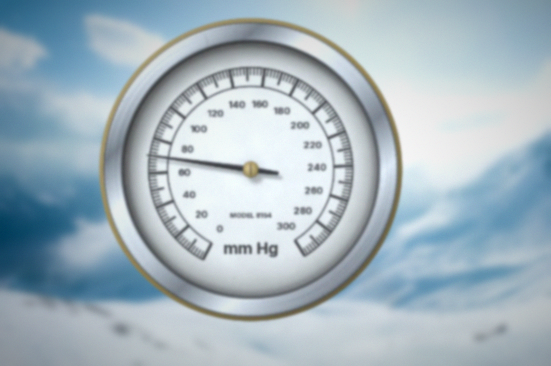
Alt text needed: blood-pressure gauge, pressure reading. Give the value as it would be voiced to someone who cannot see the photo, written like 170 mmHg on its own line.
70 mmHg
